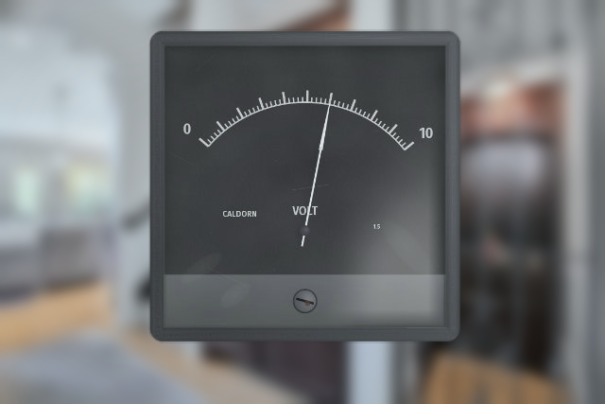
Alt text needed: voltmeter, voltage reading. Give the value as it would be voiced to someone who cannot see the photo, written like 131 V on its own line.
6 V
